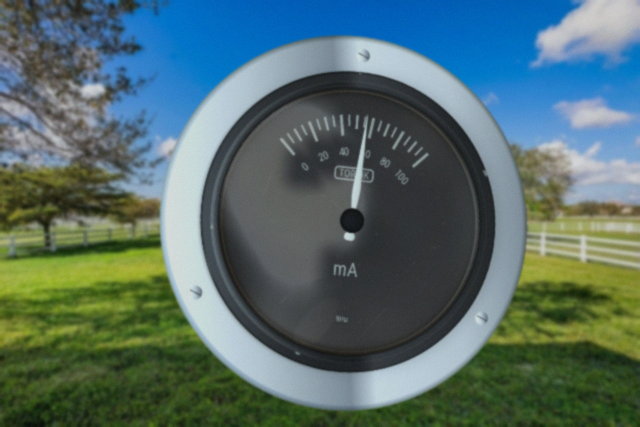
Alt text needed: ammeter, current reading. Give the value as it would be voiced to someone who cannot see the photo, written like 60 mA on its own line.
55 mA
